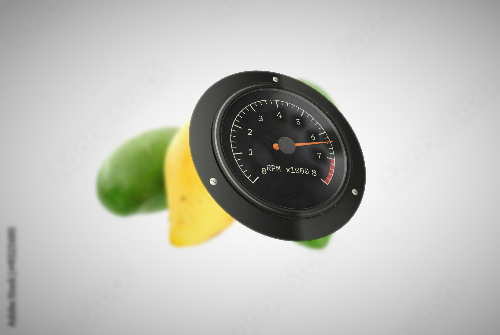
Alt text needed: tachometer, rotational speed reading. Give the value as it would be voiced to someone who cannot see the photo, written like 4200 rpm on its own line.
6400 rpm
